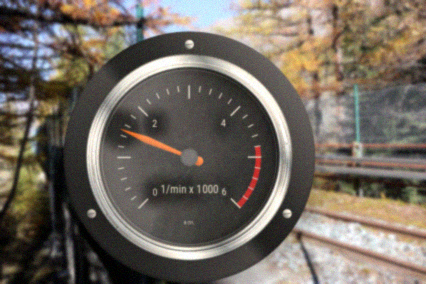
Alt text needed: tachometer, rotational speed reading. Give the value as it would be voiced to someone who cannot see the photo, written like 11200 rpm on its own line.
1500 rpm
